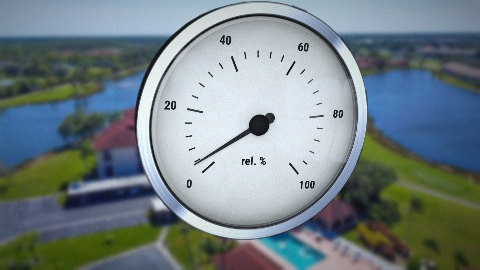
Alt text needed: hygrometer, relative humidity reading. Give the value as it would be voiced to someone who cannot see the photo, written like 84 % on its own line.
4 %
